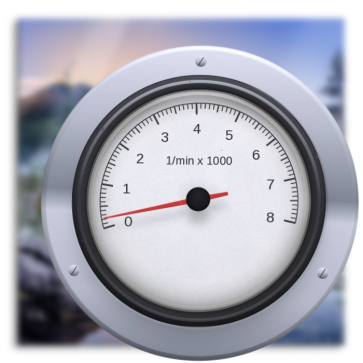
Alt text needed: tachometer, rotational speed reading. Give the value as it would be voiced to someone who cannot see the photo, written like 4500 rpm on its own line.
200 rpm
